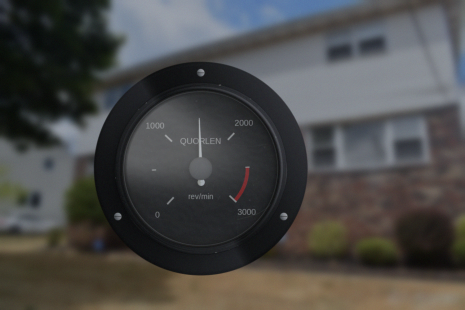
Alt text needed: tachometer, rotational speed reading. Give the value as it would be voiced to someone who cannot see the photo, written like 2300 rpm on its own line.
1500 rpm
